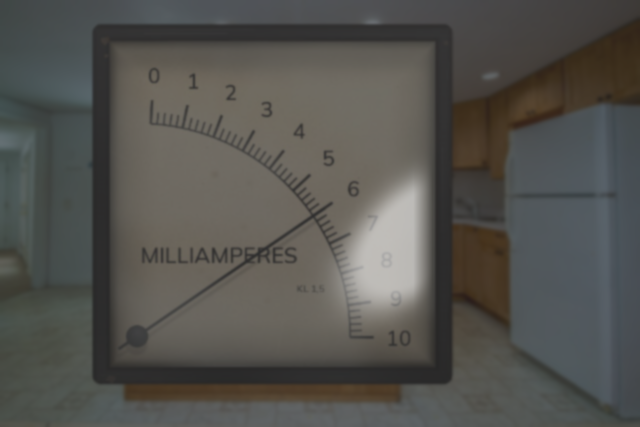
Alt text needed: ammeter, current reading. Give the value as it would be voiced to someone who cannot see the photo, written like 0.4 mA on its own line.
6 mA
